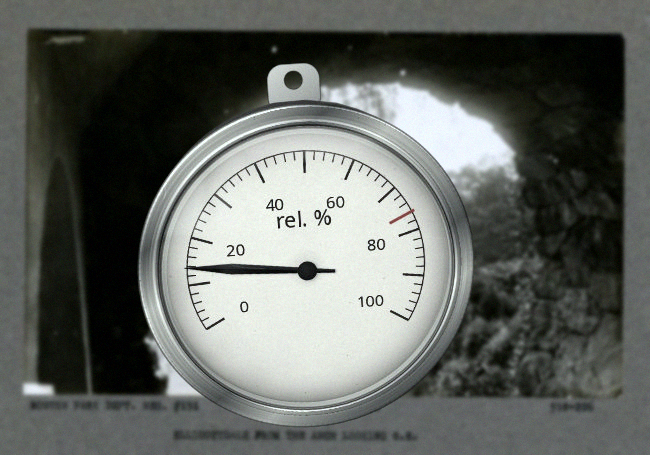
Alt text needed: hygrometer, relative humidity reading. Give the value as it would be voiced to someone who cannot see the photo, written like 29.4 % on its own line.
14 %
